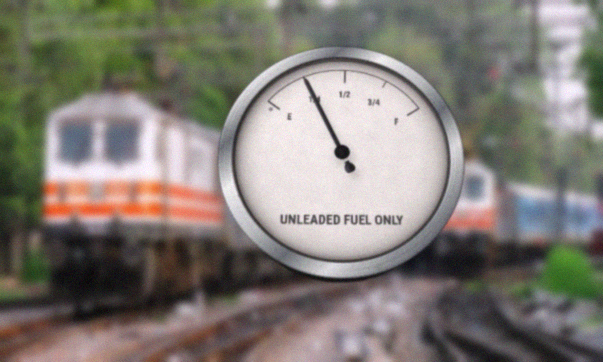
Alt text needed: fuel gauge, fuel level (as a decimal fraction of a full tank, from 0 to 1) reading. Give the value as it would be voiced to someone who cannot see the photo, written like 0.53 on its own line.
0.25
